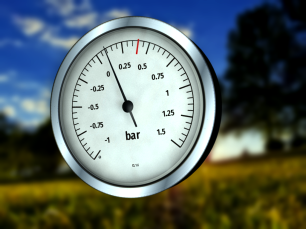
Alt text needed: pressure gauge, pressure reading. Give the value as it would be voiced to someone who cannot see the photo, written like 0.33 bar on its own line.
0.1 bar
